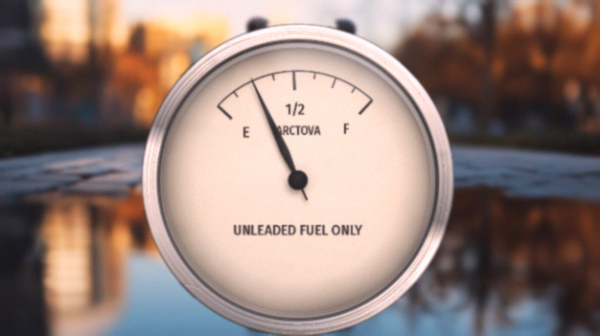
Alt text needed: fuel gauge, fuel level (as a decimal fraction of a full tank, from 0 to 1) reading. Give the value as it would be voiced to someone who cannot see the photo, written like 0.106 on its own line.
0.25
